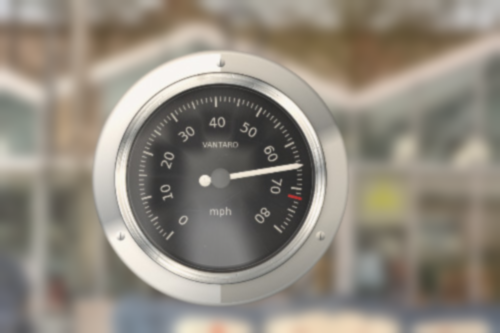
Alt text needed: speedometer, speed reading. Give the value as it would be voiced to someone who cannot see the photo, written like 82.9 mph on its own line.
65 mph
